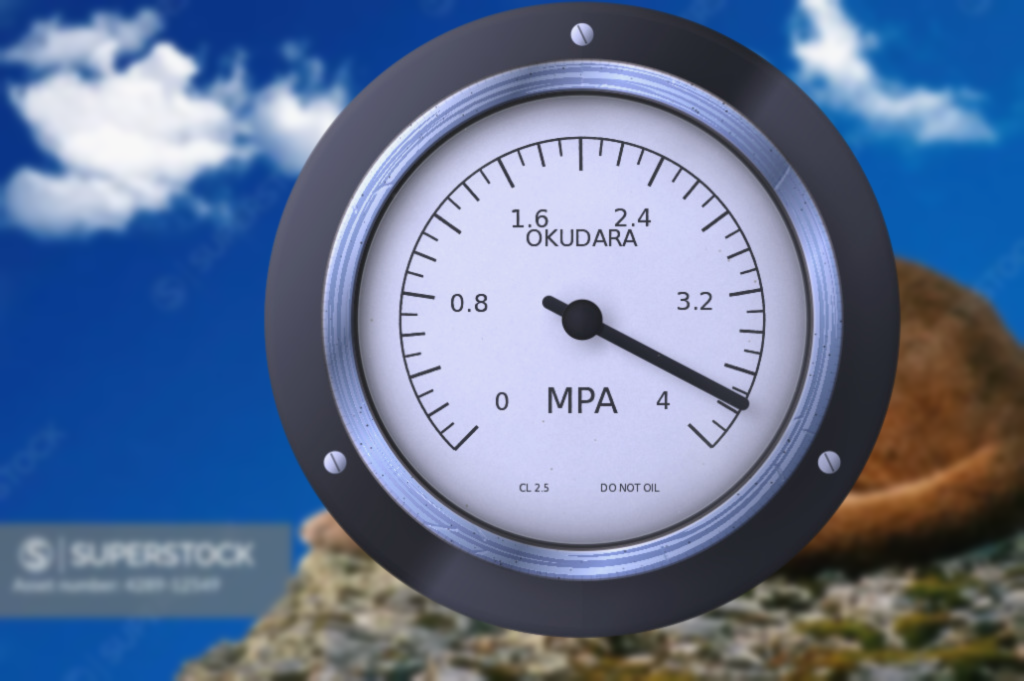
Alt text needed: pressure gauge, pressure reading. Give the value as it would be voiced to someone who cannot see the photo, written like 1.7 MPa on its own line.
3.75 MPa
